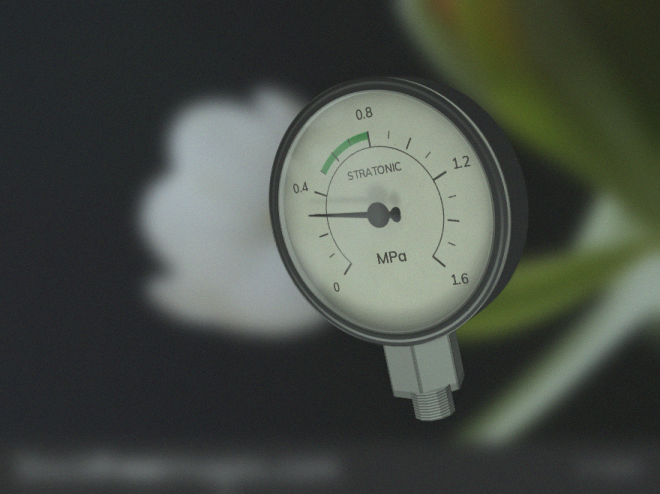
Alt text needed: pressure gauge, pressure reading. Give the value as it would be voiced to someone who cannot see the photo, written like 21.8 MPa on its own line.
0.3 MPa
